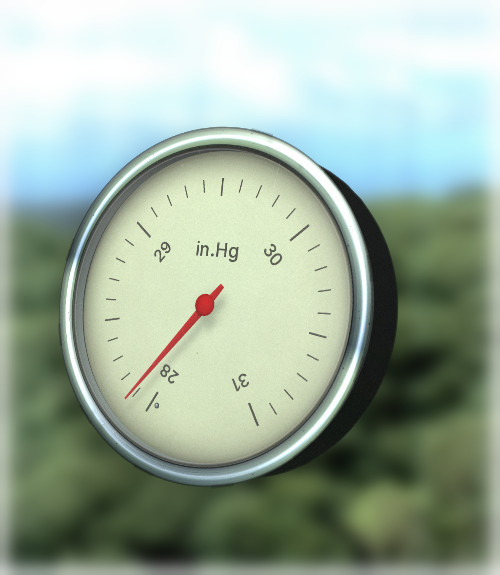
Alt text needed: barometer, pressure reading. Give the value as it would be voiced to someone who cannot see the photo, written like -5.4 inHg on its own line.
28.1 inHg
